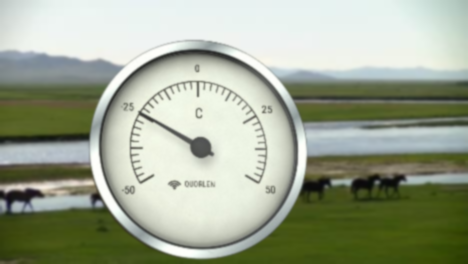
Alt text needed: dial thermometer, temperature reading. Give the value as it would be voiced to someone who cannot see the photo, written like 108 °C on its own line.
-25 °C
